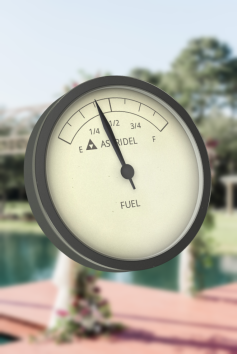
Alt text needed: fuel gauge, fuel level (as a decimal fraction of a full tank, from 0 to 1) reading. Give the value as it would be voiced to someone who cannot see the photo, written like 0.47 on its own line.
0.375
